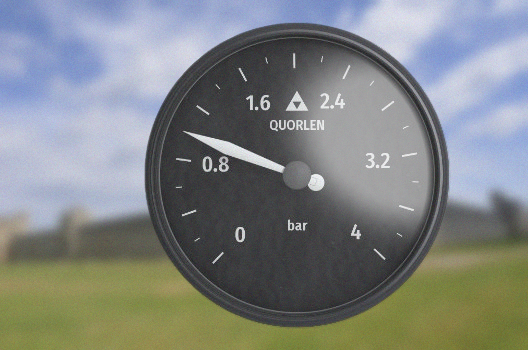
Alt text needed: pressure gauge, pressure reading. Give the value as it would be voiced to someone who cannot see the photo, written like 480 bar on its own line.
1 bar
